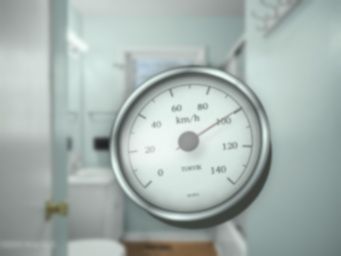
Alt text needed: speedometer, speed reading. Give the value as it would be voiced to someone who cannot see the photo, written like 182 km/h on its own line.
100 km/h
